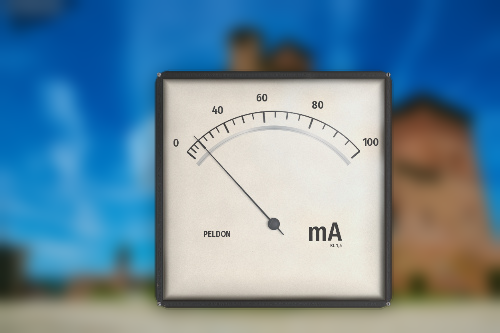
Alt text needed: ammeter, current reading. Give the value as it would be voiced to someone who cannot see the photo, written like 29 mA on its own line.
20 mA
